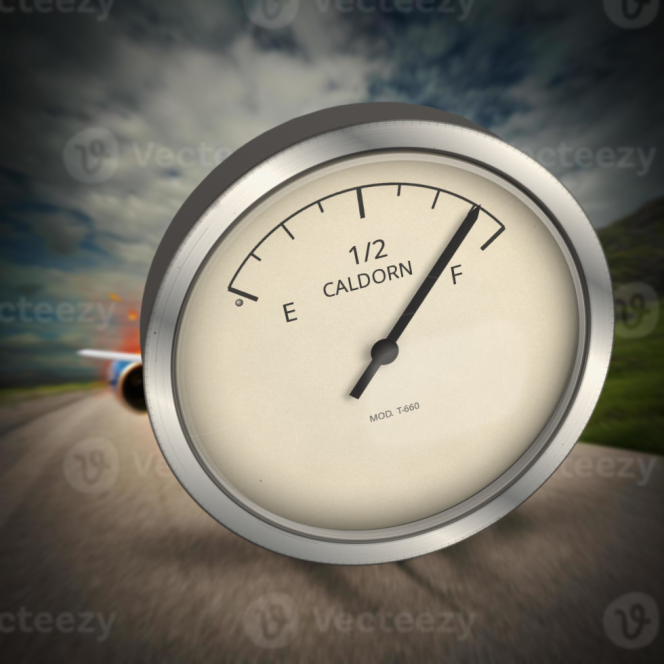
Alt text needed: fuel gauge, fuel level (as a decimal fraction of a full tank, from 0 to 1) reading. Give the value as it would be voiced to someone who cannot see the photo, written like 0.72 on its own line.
0.875
